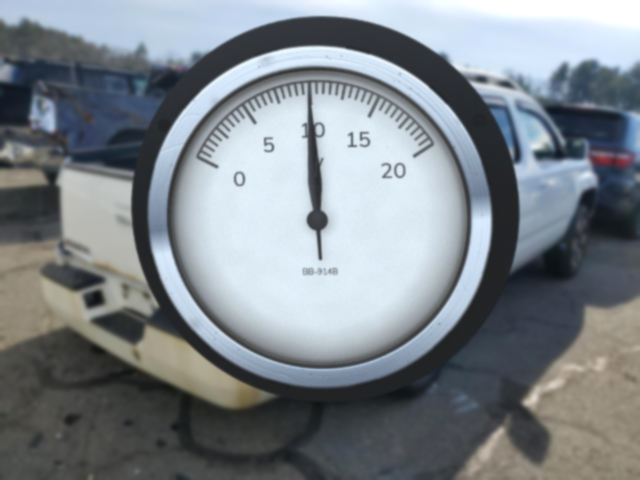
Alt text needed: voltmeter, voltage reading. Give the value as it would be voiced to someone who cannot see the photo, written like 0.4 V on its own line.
10 V
